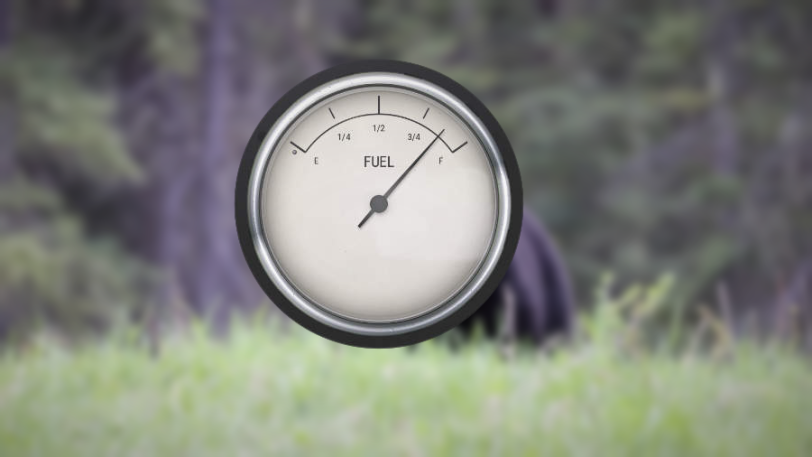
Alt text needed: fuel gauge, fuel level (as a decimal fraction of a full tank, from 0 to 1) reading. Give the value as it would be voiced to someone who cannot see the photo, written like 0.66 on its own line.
0.875
